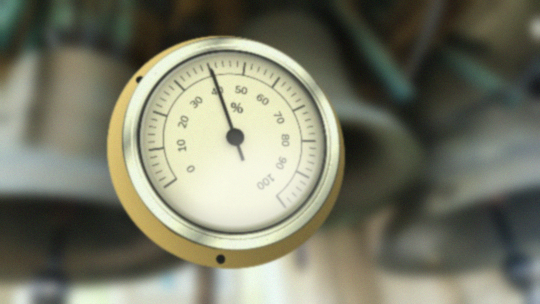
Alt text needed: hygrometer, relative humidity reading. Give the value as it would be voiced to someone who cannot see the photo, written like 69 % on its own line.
40 %
